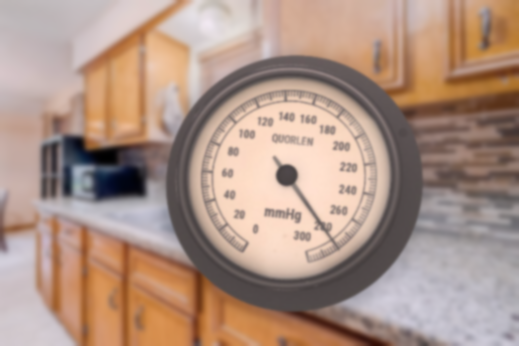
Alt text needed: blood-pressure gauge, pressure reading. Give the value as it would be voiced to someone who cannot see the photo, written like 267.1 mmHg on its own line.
280 mmHg
